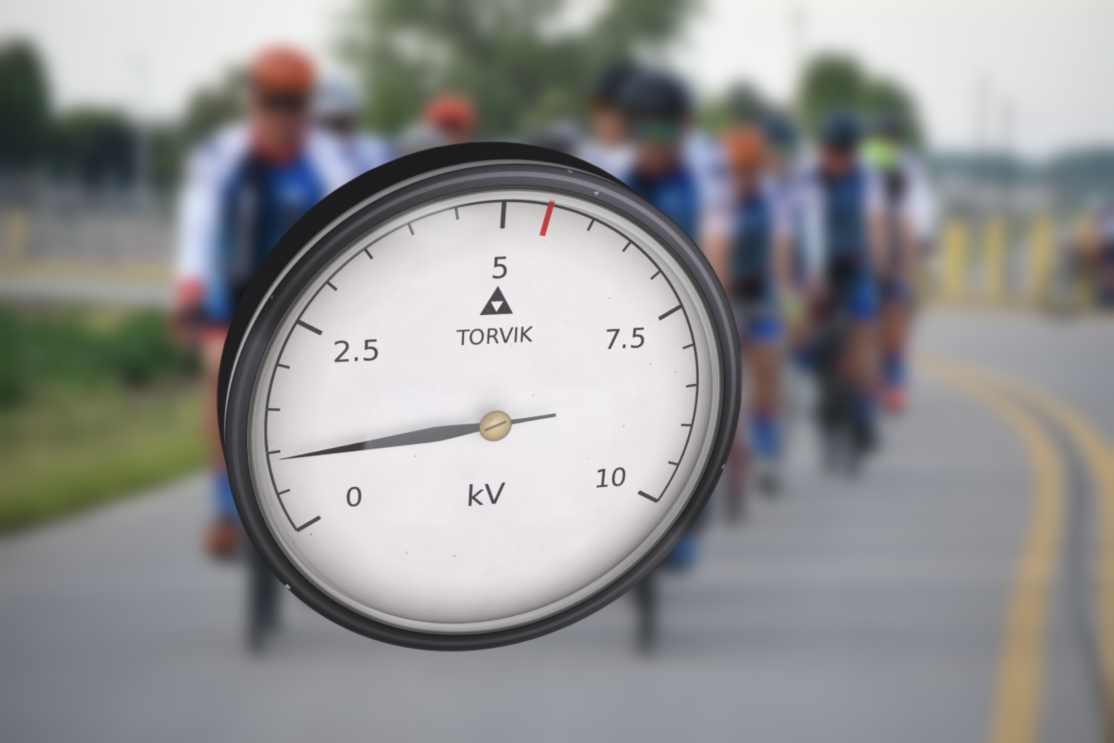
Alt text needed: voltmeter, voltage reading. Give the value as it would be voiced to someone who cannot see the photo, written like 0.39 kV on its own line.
1 kV
